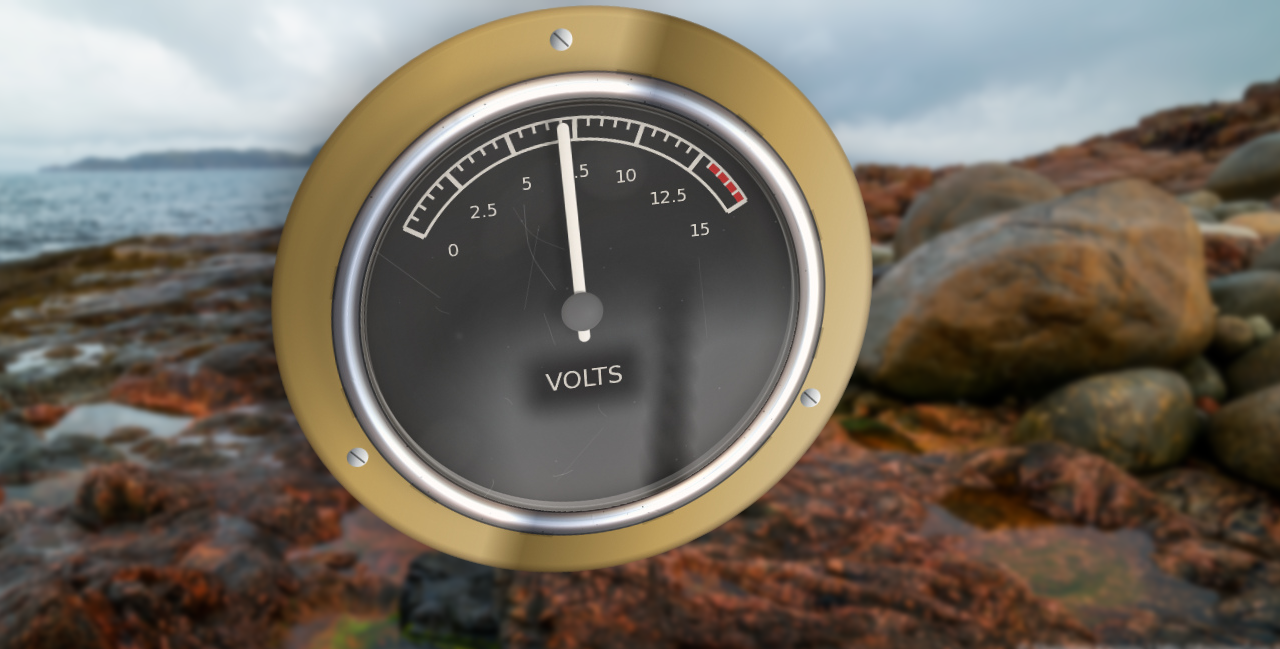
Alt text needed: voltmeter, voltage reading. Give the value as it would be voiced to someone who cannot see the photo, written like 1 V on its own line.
7 V
